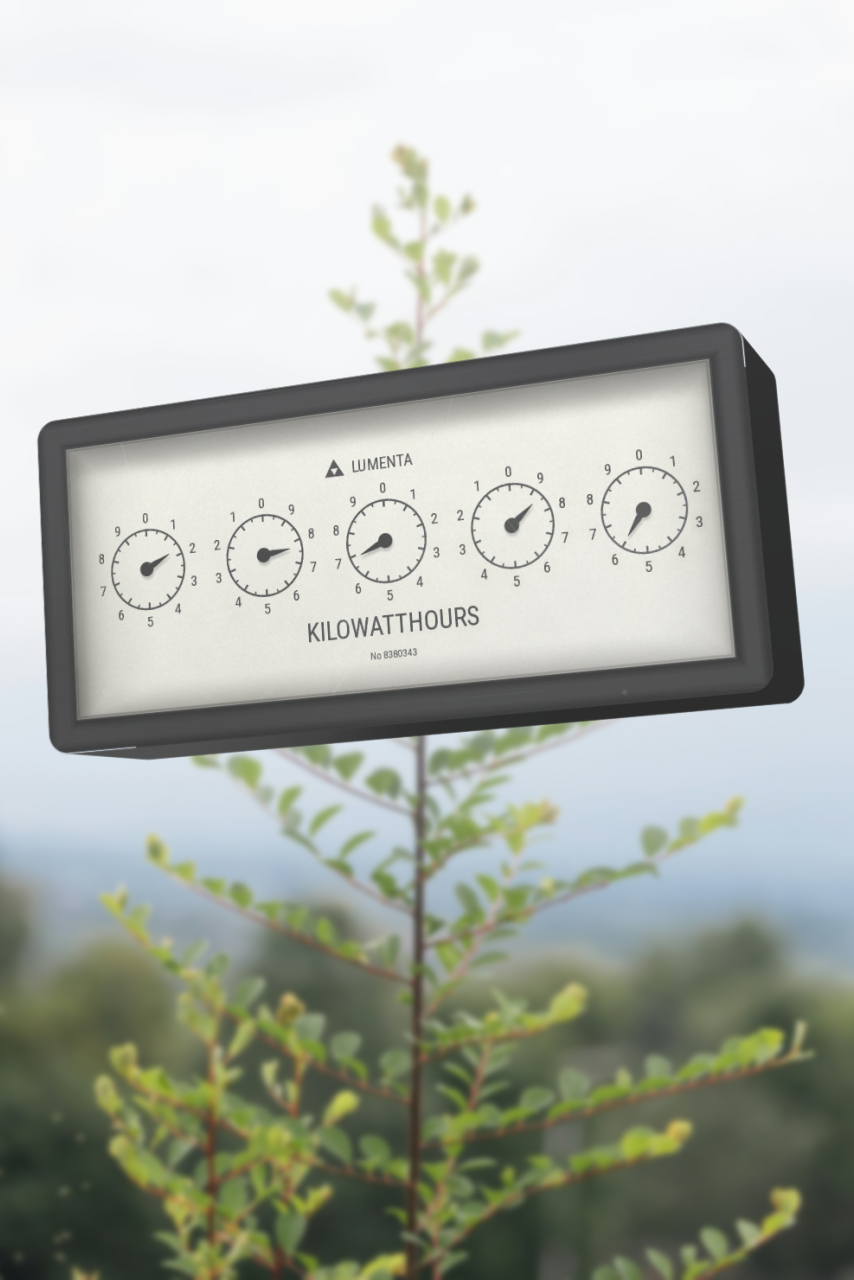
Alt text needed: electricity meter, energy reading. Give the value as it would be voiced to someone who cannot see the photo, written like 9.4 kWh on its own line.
17686 kWh
